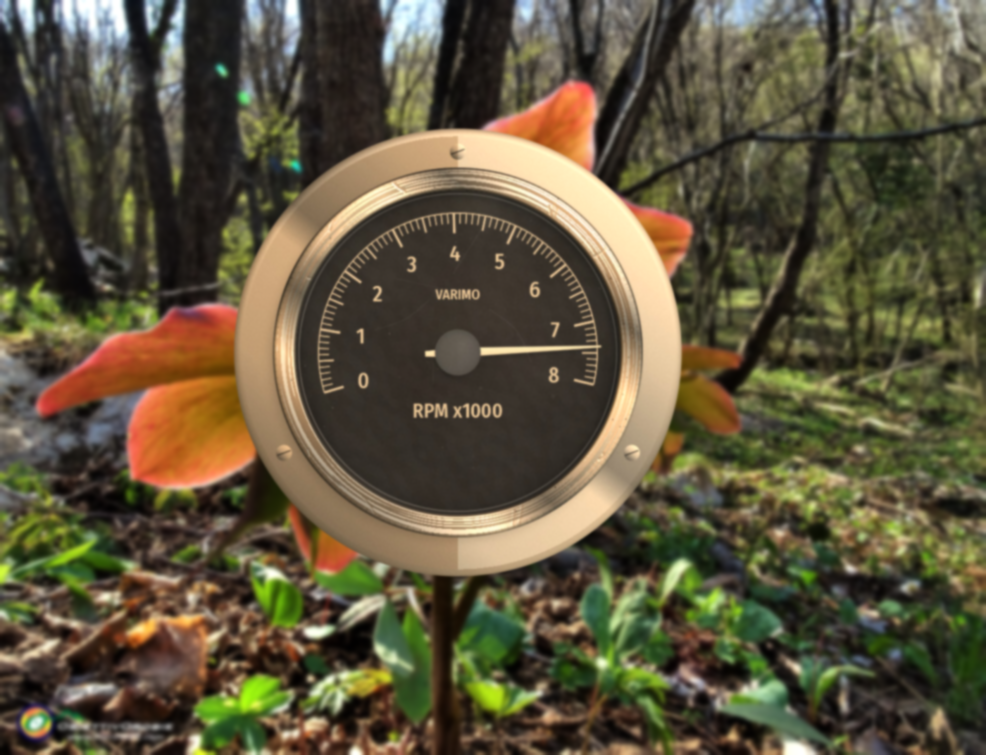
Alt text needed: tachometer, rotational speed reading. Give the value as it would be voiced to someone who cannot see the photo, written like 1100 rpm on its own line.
7400 rpm
